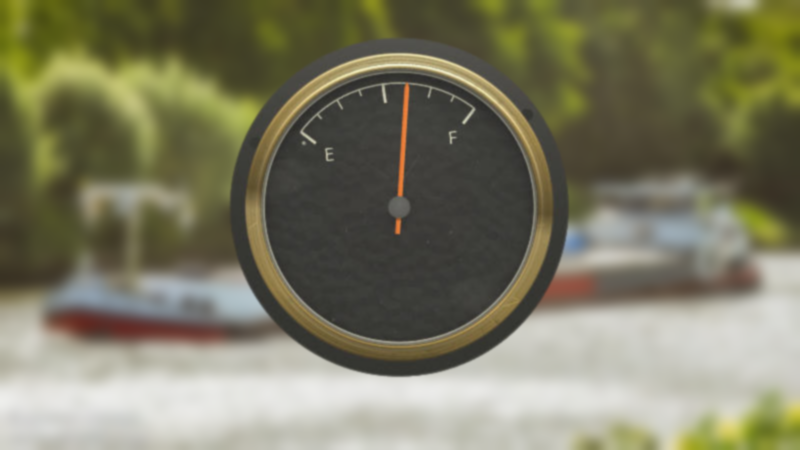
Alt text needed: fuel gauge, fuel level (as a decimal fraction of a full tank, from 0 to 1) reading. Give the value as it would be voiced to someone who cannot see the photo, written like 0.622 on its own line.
0.625
